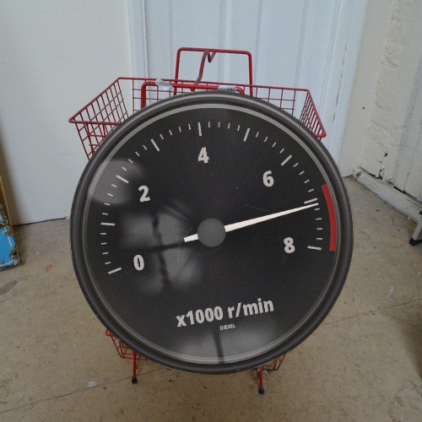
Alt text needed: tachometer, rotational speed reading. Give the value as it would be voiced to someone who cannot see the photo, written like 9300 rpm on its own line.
7100 rpm
